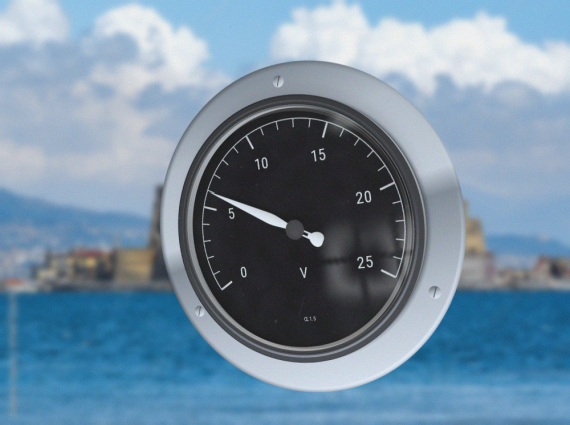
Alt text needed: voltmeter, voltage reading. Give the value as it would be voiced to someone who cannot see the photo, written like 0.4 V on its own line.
6 V
